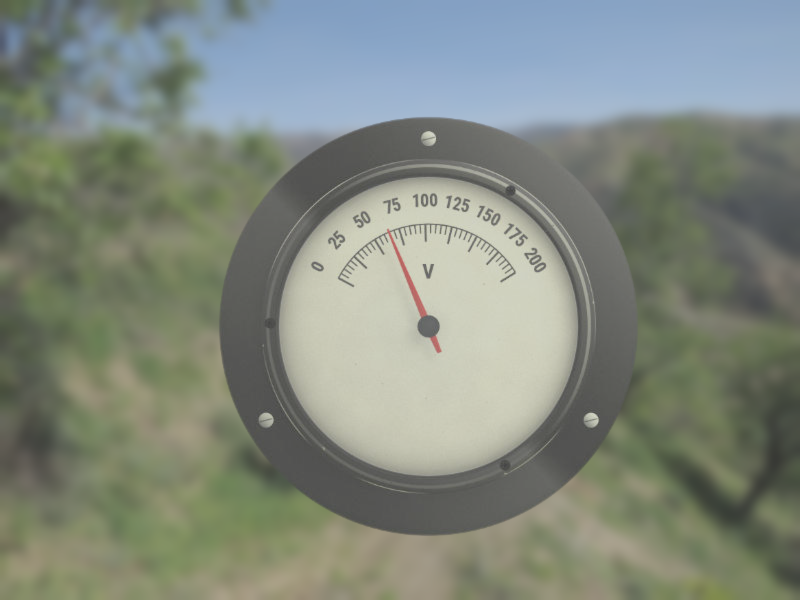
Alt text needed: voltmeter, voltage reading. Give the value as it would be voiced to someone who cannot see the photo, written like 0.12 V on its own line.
65 V
